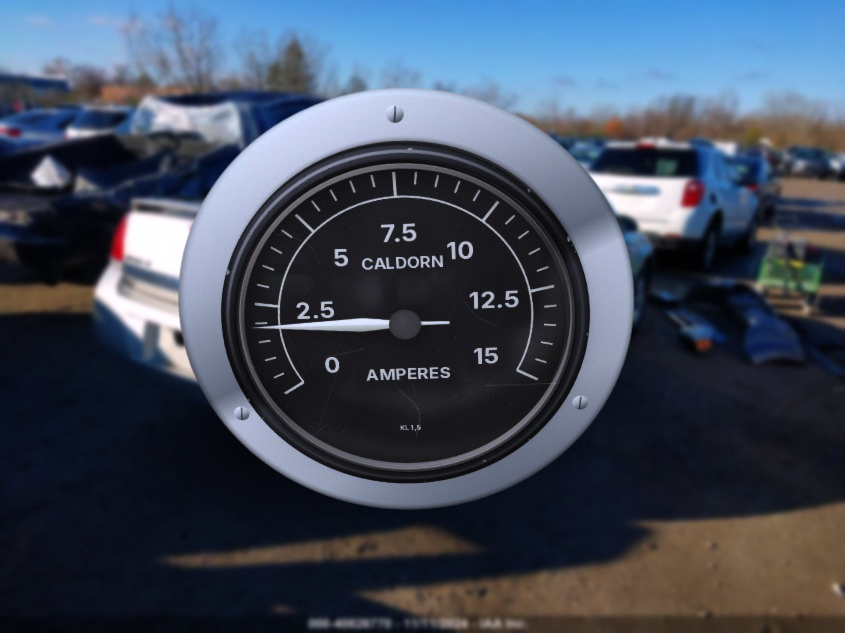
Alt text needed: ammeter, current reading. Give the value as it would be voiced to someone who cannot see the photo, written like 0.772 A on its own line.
2 A
